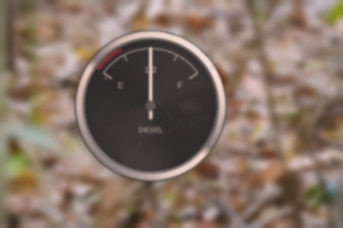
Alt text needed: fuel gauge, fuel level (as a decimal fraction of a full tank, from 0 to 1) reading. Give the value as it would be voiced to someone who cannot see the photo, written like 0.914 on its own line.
0.5
